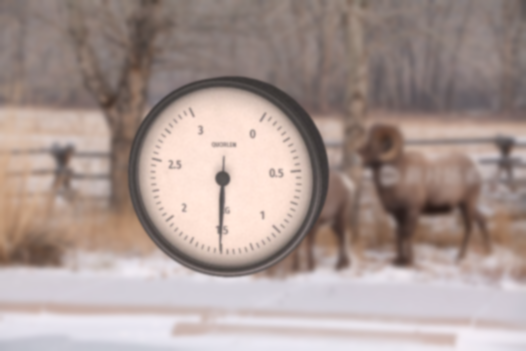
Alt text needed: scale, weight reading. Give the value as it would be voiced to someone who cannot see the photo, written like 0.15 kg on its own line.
1.5 kg
